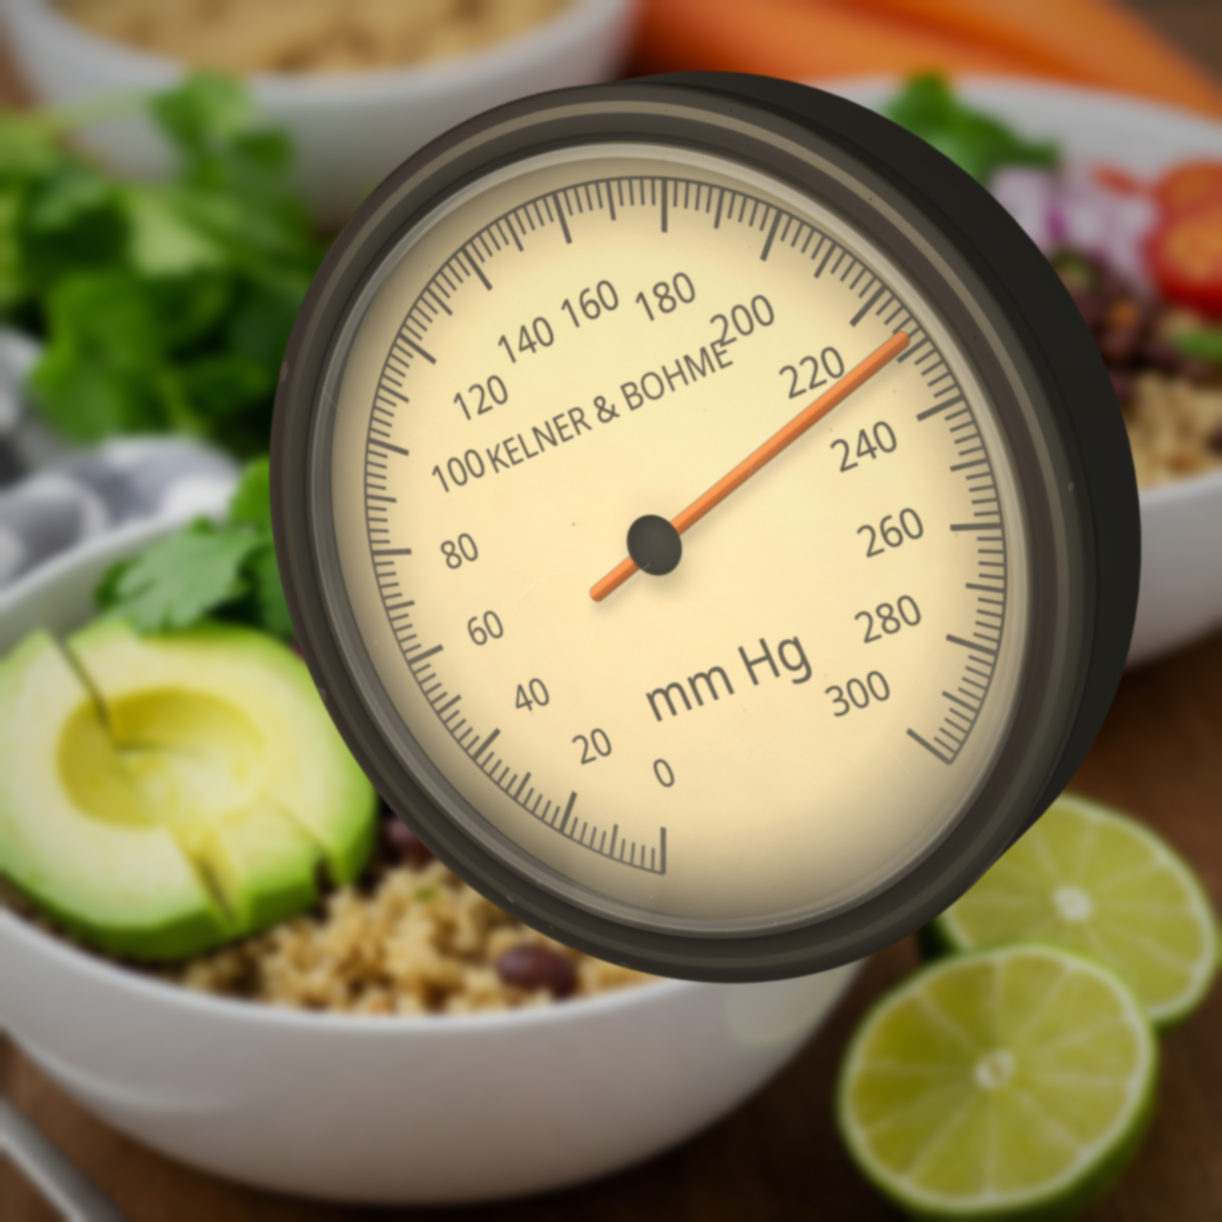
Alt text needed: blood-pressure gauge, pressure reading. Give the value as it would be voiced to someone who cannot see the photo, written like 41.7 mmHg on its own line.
228 mmHg
